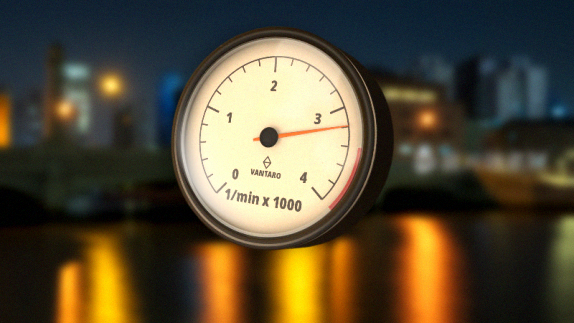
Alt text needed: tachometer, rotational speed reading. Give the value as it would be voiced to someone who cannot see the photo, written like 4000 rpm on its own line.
3200 rpm
